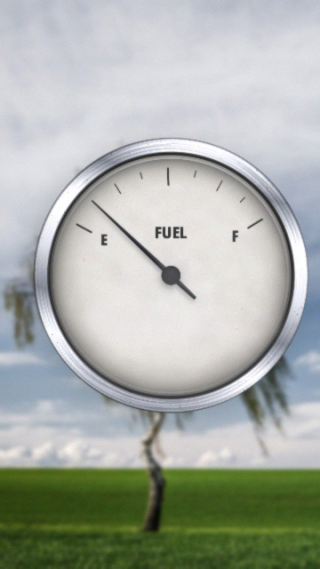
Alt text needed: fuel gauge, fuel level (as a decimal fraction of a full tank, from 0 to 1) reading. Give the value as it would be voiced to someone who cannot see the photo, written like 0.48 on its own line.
0.125
